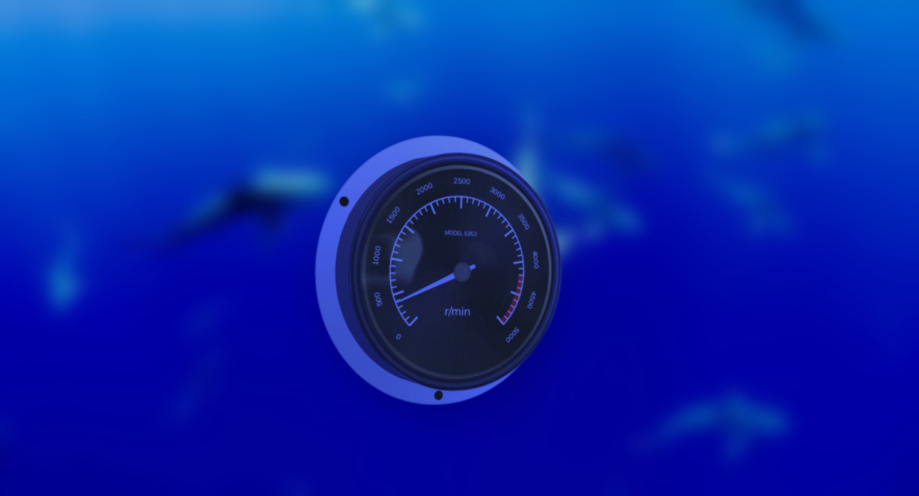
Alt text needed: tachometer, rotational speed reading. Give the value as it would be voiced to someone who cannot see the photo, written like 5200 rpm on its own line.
400 rpm
